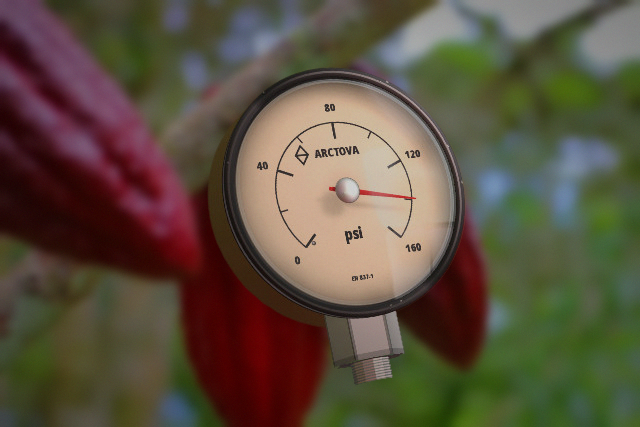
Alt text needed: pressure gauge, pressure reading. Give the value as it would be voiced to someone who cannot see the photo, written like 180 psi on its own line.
140 psi
